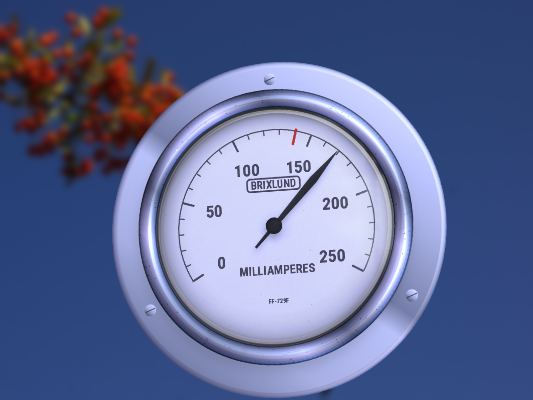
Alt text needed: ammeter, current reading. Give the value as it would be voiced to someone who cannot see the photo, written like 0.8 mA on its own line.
170 mA
